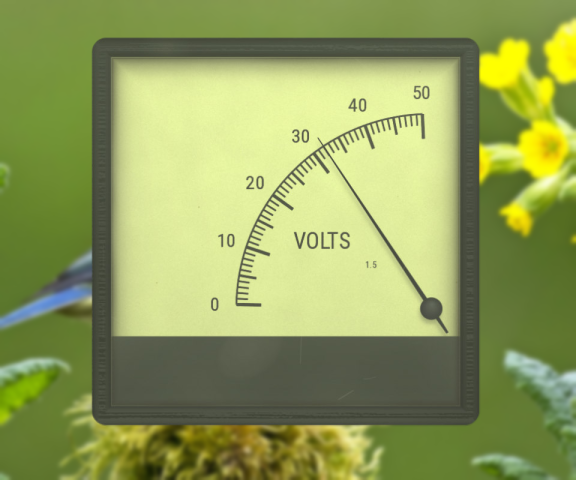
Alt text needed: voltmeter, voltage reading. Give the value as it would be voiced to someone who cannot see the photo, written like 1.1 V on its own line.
32 V
